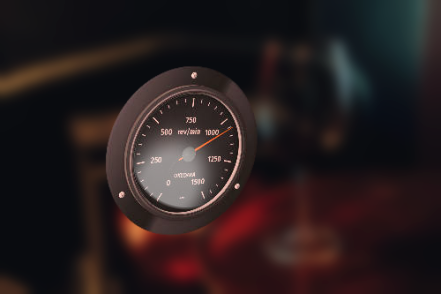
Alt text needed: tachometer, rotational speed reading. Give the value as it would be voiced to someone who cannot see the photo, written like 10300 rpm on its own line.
1050 rpm
